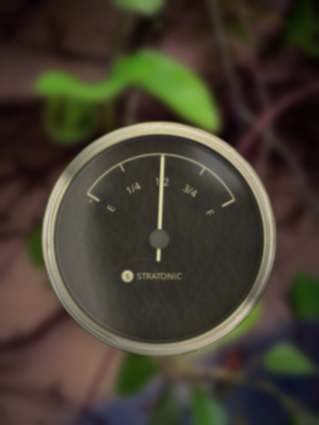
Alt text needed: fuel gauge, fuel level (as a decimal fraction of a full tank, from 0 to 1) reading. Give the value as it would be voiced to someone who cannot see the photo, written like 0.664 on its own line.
0.5
